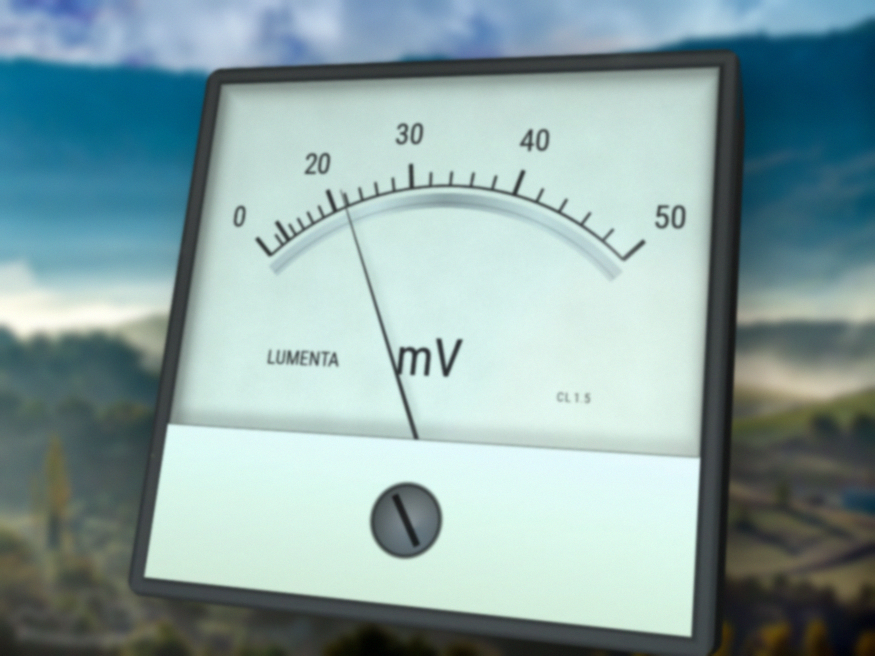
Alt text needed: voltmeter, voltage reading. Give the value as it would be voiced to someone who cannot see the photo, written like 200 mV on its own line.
22 mV
